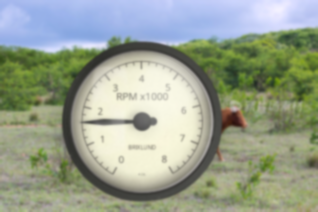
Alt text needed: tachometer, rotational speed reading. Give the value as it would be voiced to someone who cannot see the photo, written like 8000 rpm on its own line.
1600 rpm
